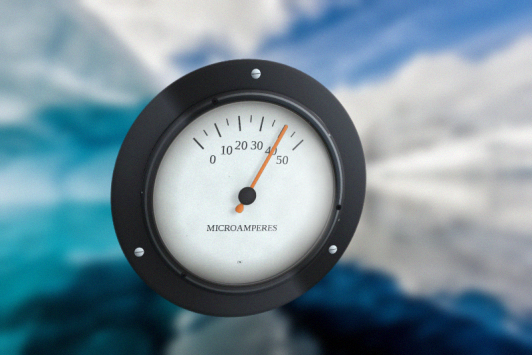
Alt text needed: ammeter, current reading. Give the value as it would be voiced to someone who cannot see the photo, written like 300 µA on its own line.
40 µA
